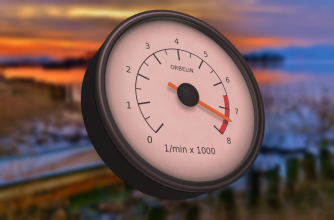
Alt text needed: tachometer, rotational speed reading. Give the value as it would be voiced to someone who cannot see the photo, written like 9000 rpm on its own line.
7500 rpm
